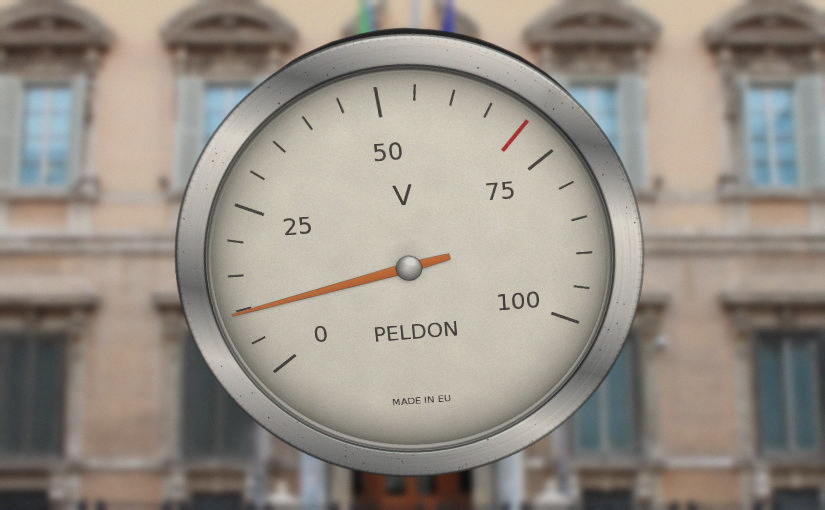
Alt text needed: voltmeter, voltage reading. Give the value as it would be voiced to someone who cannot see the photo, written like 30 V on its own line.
10 V
